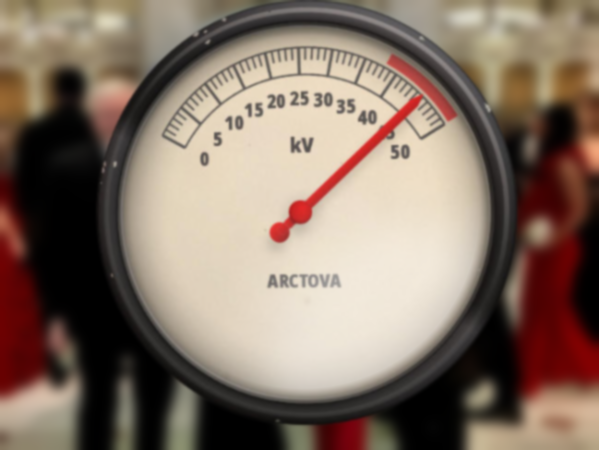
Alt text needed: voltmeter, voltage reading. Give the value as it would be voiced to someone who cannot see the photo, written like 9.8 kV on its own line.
45 kV
